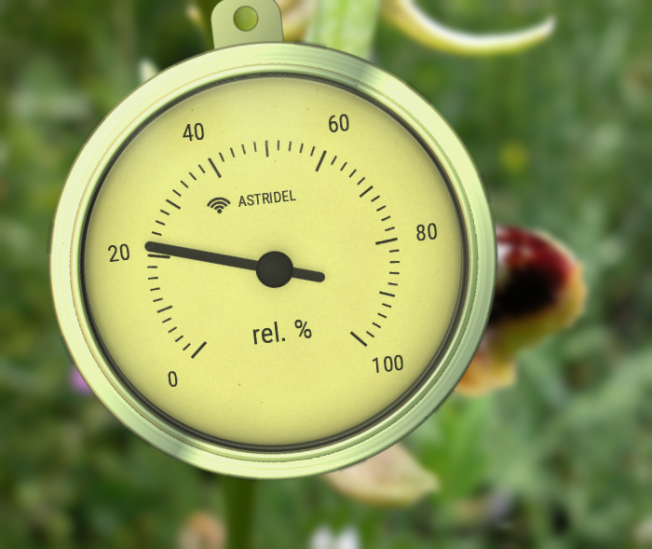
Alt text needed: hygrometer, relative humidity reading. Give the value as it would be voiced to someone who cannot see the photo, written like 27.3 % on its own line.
22 %
